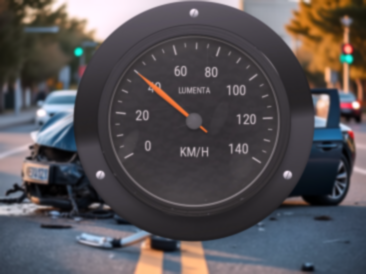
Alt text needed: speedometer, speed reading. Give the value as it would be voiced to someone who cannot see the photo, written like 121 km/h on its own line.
40 km/h
